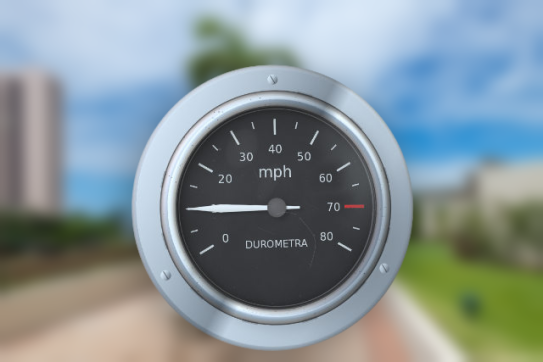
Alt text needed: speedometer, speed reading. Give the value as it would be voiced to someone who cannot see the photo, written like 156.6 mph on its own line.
10 mph
